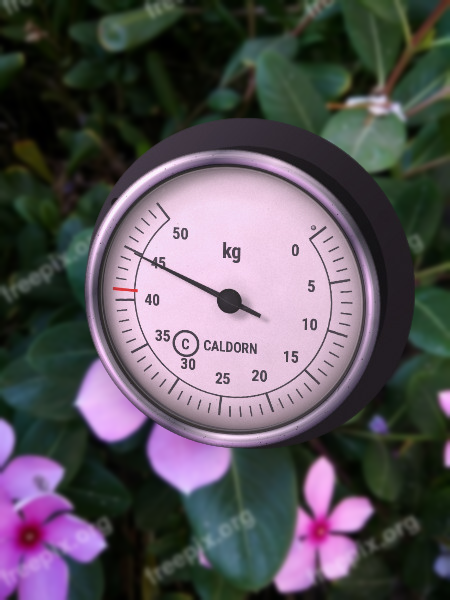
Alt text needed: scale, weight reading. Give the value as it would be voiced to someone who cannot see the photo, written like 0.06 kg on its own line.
45 kg
